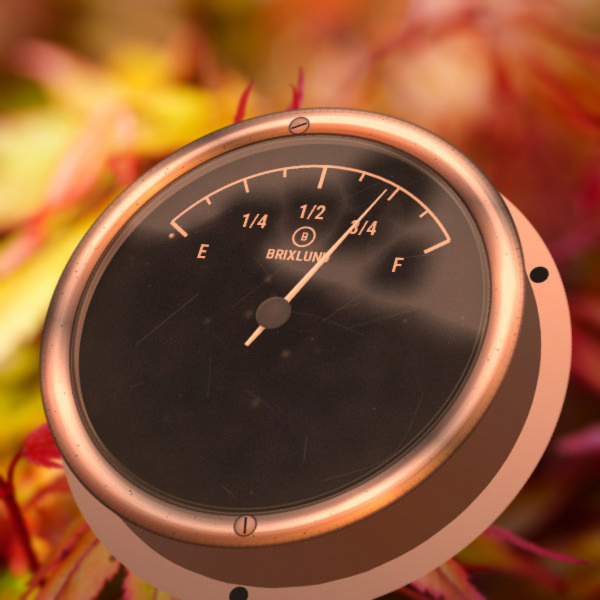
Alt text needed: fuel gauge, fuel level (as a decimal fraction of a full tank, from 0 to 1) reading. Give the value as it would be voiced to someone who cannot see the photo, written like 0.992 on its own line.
0.75
